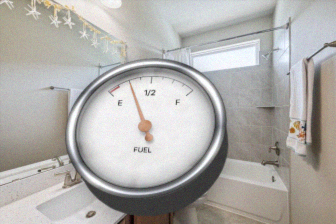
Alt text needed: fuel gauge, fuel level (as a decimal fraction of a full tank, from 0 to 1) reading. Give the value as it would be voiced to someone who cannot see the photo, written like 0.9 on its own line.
0.25
